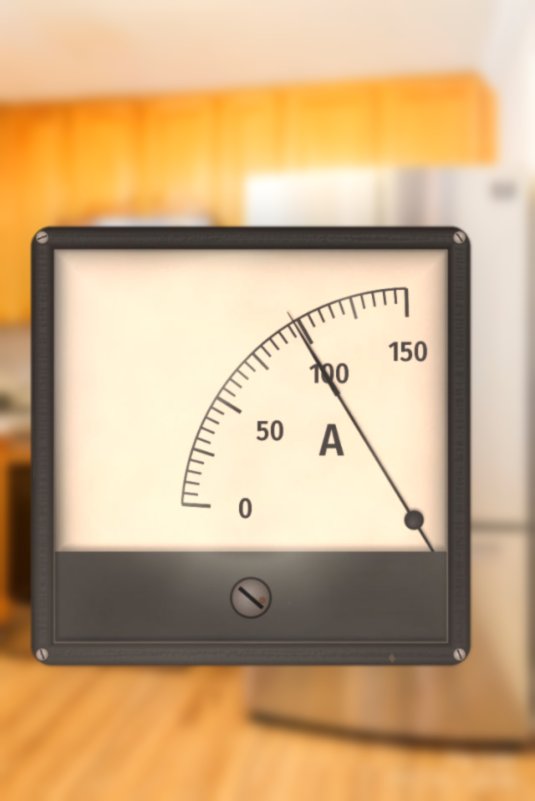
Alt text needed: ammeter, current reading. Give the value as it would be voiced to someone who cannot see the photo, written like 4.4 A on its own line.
97.5 A
